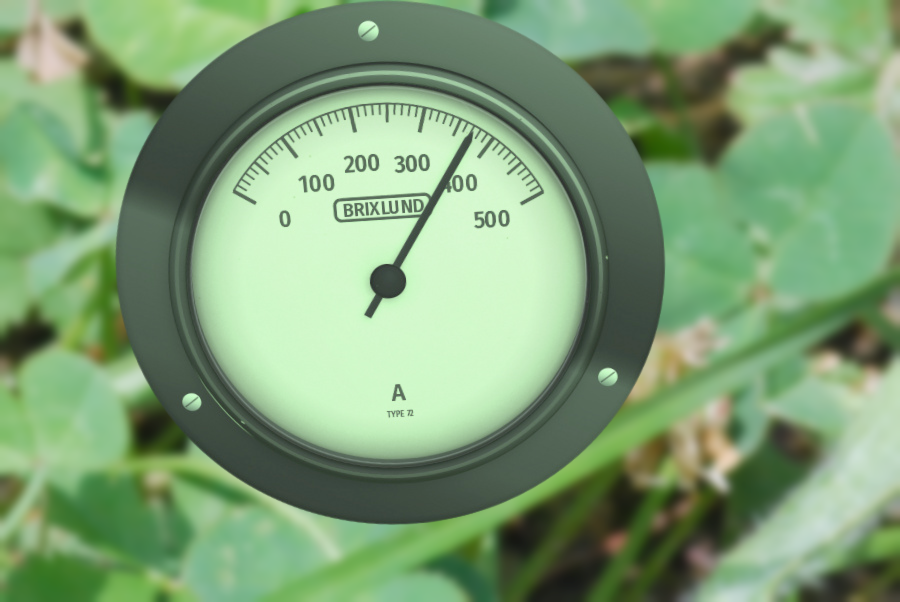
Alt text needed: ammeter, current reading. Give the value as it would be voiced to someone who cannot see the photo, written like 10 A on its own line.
370 A
